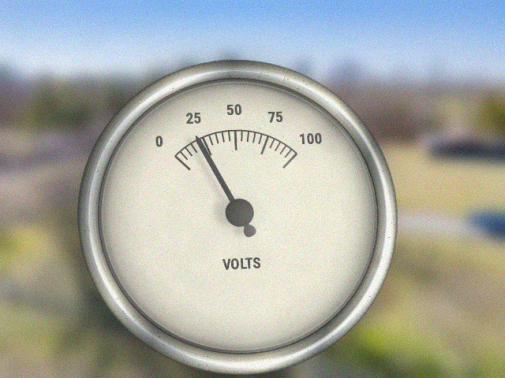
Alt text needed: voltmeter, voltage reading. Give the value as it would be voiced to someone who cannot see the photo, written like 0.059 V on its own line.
20 V
